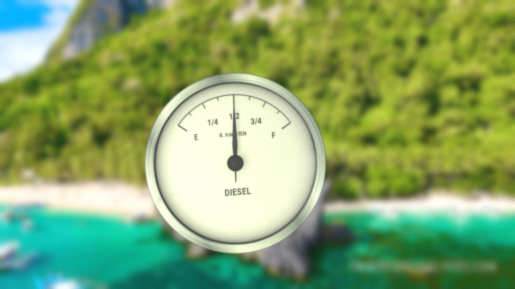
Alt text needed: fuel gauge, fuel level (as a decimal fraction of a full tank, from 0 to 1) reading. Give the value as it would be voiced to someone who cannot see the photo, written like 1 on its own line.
0.5
